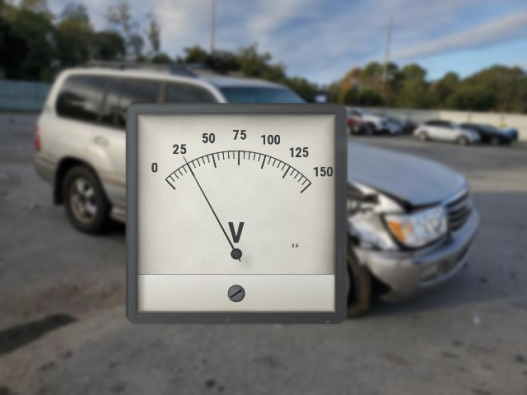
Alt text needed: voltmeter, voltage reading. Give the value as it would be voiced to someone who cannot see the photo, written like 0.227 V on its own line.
25 V
